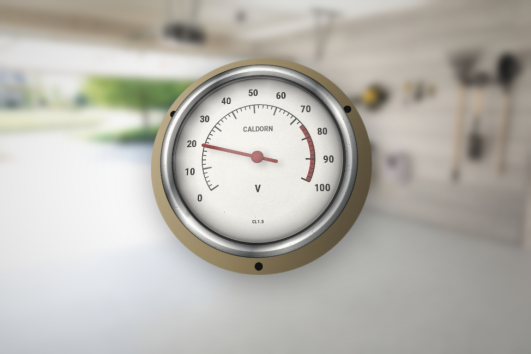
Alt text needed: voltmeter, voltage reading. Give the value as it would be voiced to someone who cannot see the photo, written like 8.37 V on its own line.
20 V
